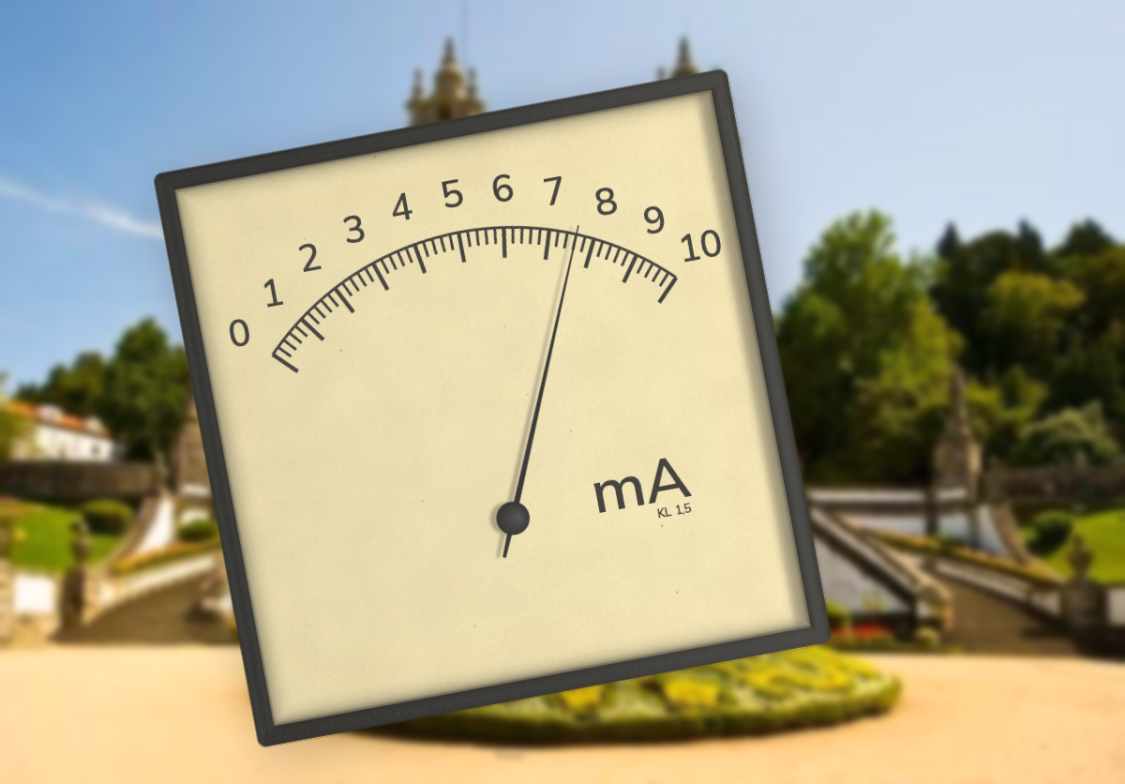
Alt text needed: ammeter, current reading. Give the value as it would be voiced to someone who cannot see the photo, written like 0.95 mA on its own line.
7.6 mA
